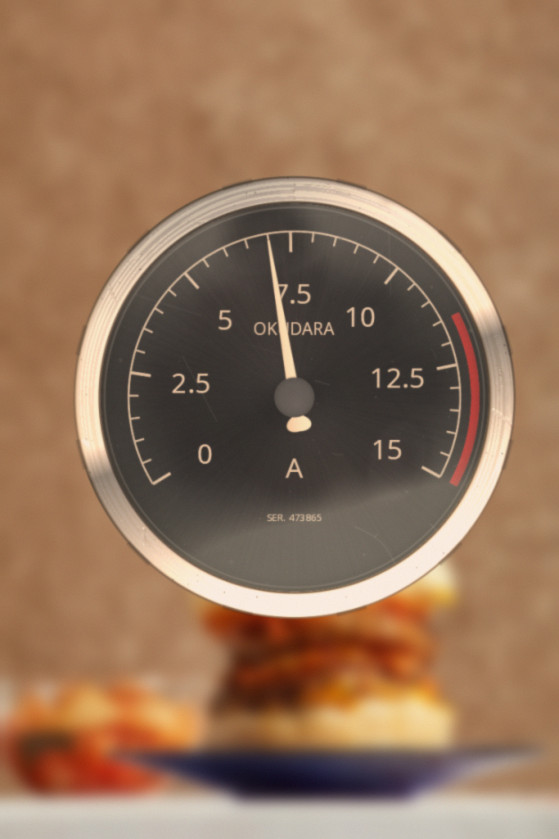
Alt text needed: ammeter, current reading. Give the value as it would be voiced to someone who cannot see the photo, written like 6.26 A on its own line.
7 A
